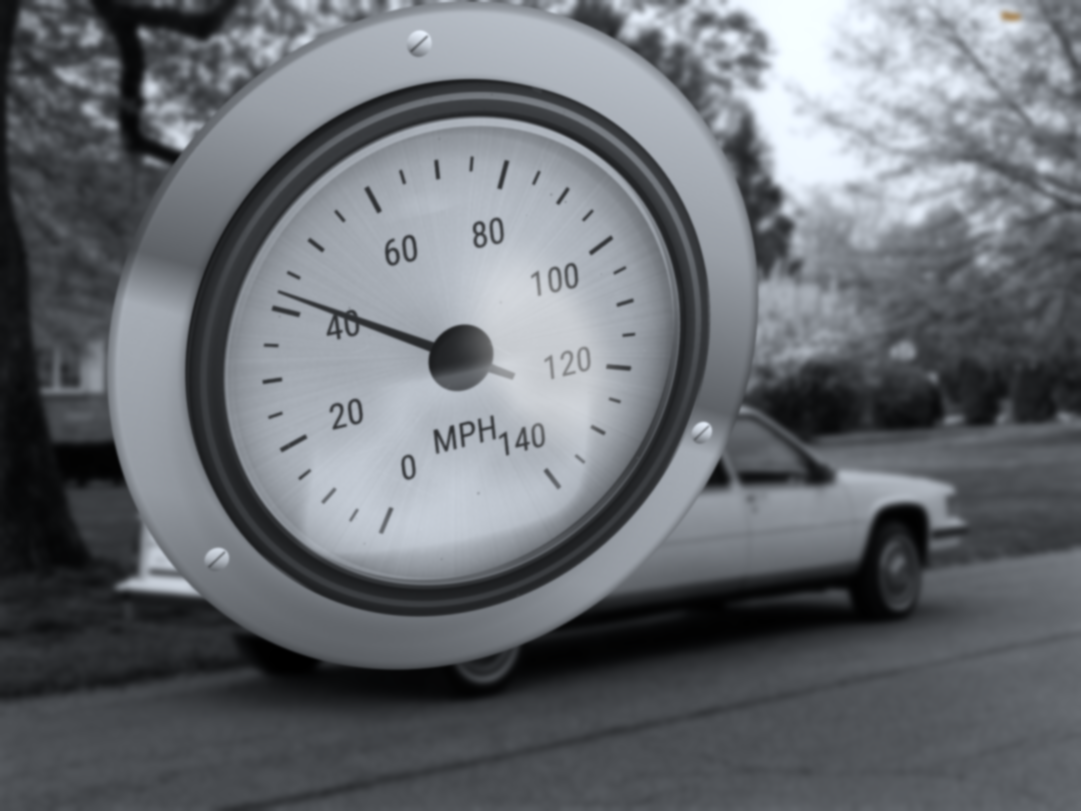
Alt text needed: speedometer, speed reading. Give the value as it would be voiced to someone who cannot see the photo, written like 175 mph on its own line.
42.5 mph
